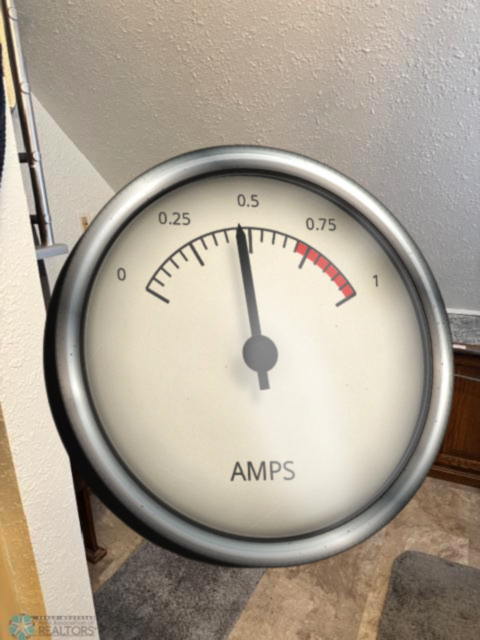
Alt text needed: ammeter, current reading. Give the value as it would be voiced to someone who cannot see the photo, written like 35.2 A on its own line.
0.45 A
